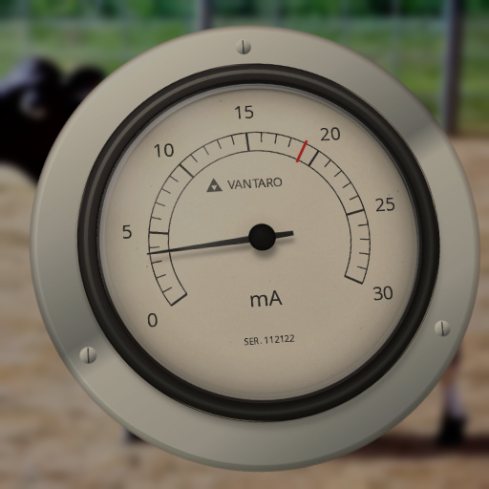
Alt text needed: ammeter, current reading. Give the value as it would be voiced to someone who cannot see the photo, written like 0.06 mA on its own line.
3.5 mA
